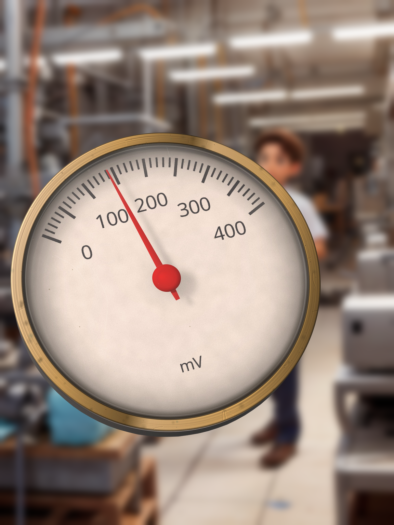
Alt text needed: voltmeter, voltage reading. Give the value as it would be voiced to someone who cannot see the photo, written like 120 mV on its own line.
140 mV
